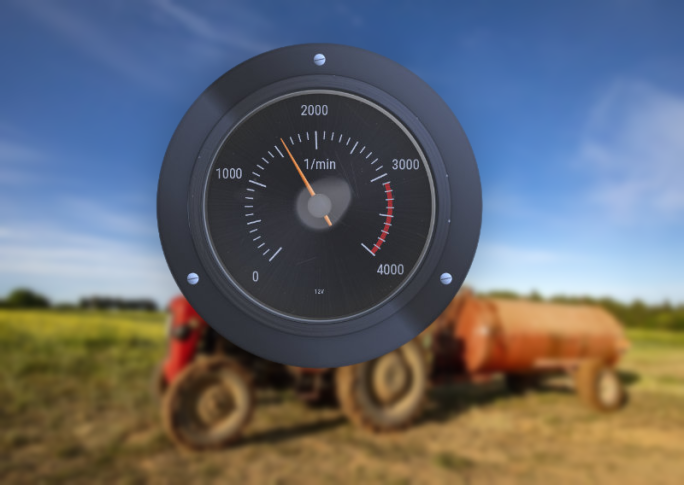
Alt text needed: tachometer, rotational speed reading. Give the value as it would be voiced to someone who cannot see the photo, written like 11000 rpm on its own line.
1600 rpm
